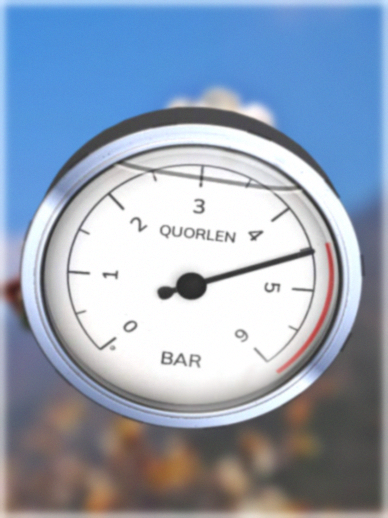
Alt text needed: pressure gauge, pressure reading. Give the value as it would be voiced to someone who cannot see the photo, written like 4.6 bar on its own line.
4.5 bar
